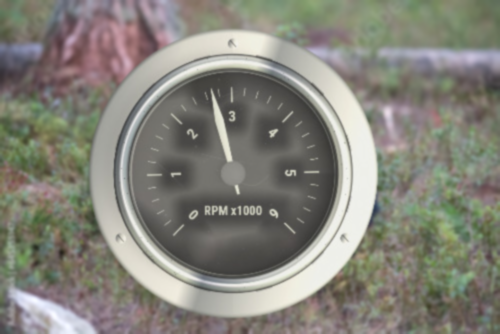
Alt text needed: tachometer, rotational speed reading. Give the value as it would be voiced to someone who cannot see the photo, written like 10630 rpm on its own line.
2700 rpm
